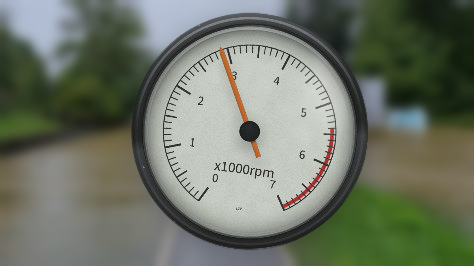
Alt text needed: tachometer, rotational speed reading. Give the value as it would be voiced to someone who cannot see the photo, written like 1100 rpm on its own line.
2900 rpm
